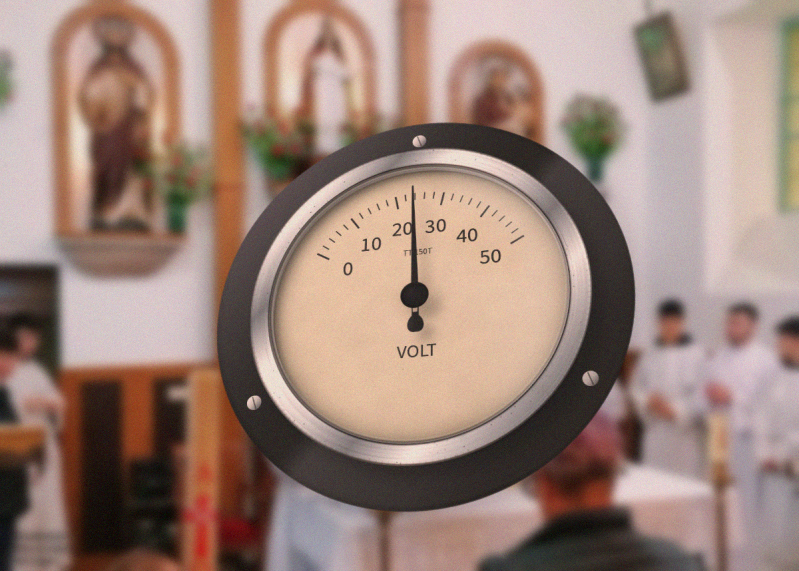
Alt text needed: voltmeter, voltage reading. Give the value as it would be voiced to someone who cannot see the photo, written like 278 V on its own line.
24 V
